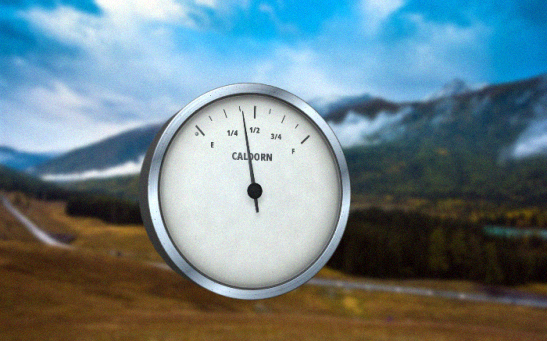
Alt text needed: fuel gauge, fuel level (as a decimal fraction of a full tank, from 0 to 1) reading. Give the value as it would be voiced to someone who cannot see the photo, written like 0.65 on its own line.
0.375
